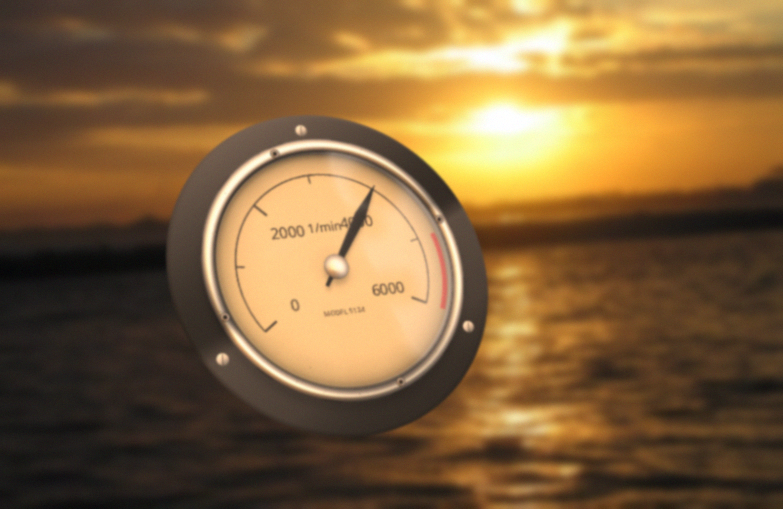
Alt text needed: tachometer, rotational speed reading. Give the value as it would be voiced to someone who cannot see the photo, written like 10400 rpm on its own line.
4000 rpm
